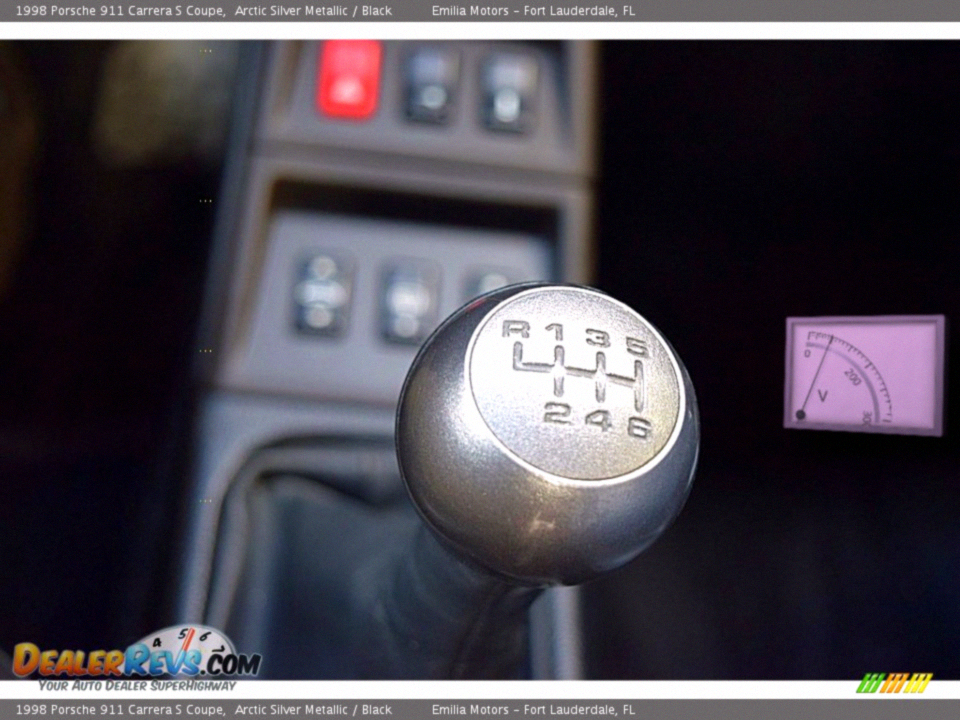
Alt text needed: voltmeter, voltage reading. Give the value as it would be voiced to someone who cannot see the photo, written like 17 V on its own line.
100 V
